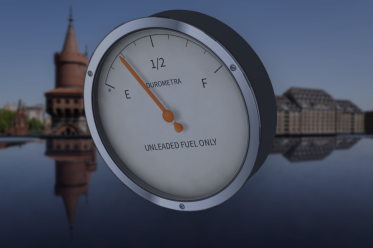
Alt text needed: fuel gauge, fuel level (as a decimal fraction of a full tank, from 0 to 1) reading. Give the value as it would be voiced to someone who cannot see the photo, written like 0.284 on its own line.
0.25
